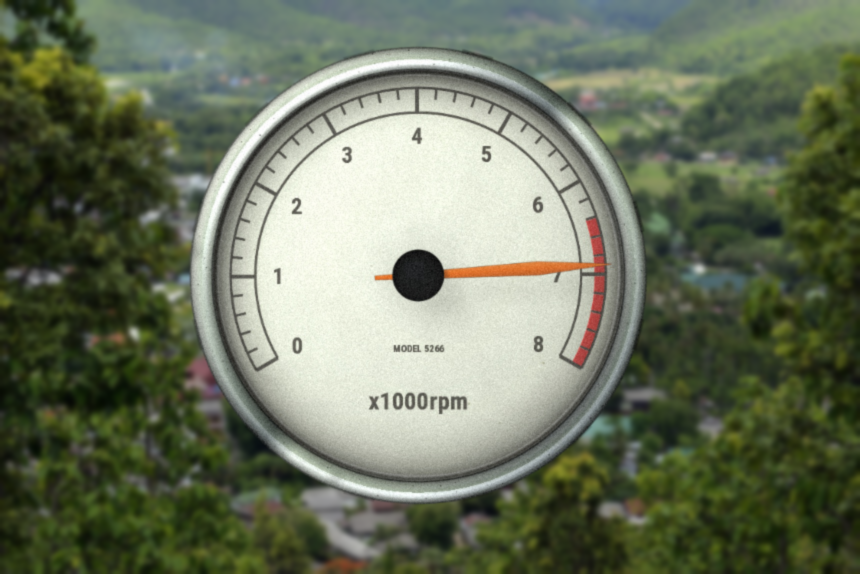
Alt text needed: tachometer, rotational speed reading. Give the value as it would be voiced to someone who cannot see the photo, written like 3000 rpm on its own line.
6900 rpm
